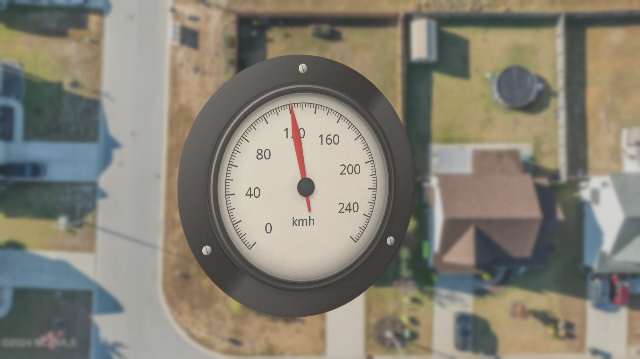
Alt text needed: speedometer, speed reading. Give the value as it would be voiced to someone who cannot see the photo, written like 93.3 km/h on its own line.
120 km/h
